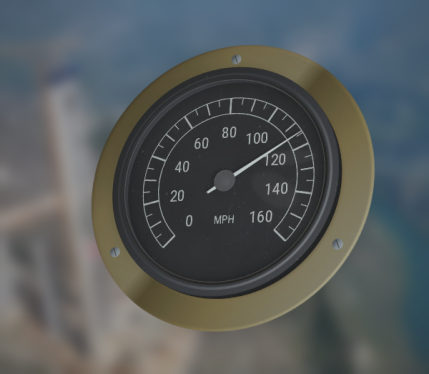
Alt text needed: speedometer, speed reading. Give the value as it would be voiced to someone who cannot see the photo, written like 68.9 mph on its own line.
115 mph
